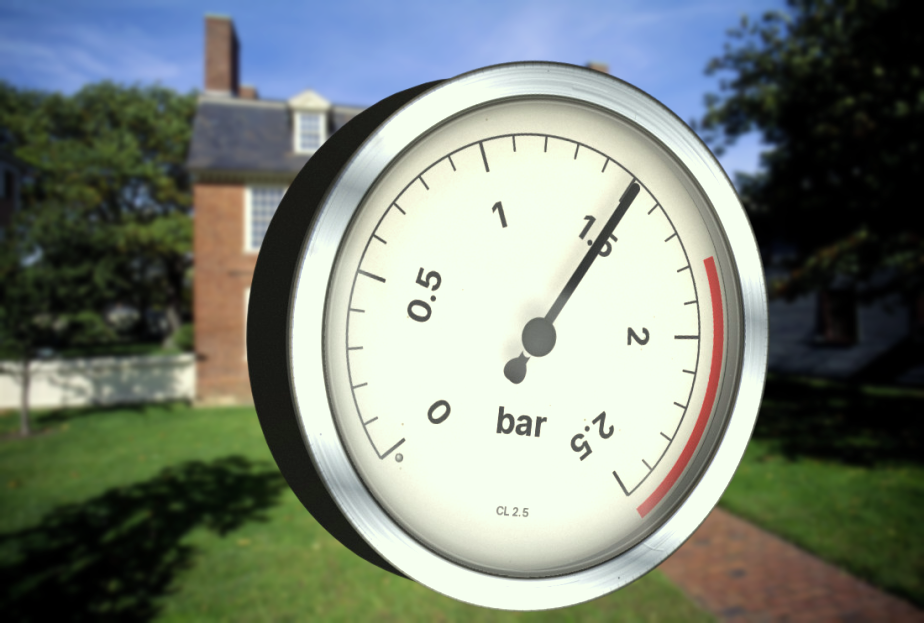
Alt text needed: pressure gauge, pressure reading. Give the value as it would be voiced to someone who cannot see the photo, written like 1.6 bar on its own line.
1.5 bar
